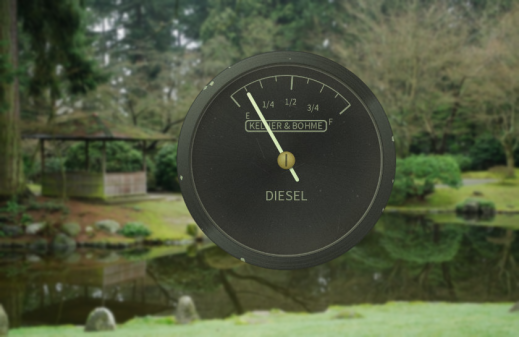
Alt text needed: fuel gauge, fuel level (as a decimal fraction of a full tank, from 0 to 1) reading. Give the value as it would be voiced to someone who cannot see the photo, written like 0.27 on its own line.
0.125
